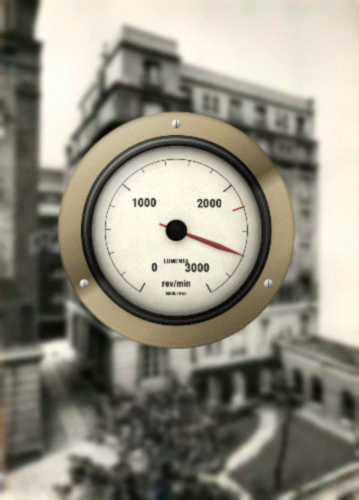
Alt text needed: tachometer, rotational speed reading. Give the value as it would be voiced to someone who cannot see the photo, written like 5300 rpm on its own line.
2600 rpm
